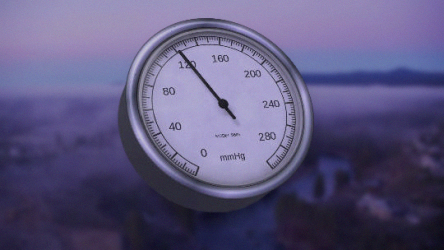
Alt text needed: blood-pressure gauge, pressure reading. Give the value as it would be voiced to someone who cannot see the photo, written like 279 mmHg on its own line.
120 mmHg
